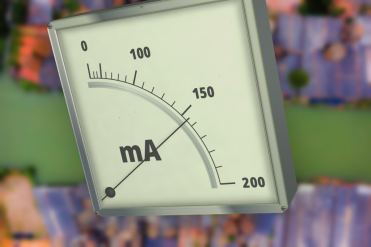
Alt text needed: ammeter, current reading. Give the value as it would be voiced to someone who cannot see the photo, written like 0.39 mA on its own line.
155 mA
